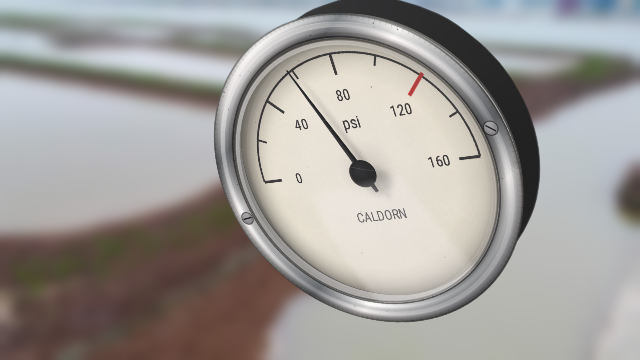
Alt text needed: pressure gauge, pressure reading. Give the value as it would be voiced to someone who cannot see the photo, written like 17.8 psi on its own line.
60 psi
